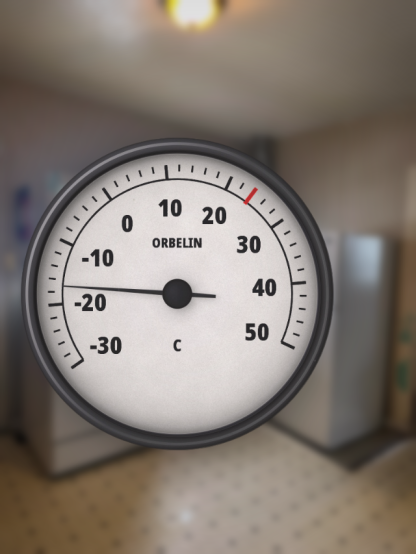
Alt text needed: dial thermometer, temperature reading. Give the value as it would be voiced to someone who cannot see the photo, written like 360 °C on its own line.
-17 °C
